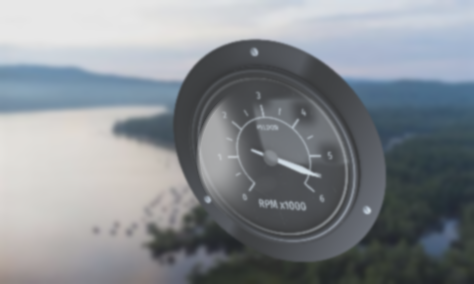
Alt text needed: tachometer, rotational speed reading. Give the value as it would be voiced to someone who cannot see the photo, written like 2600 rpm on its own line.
5500 rpm
